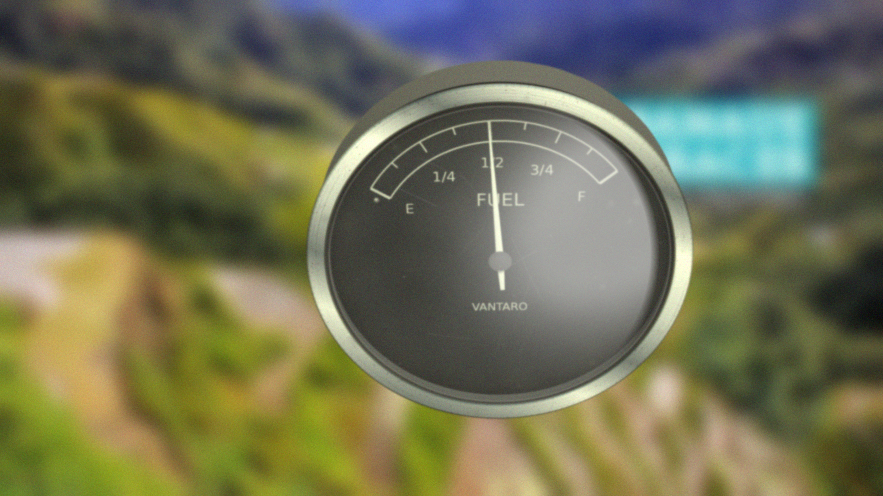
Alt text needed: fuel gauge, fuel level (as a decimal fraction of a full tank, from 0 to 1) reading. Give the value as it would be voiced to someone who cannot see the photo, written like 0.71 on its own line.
0.5
